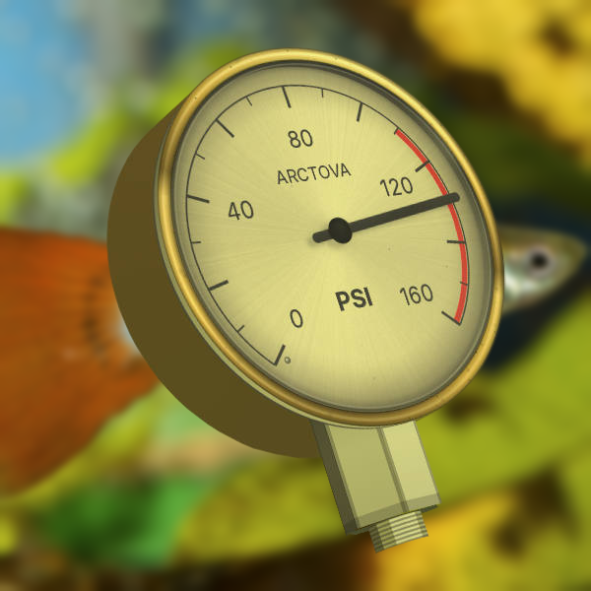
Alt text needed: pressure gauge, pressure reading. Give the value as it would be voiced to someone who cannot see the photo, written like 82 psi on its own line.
130 psi
